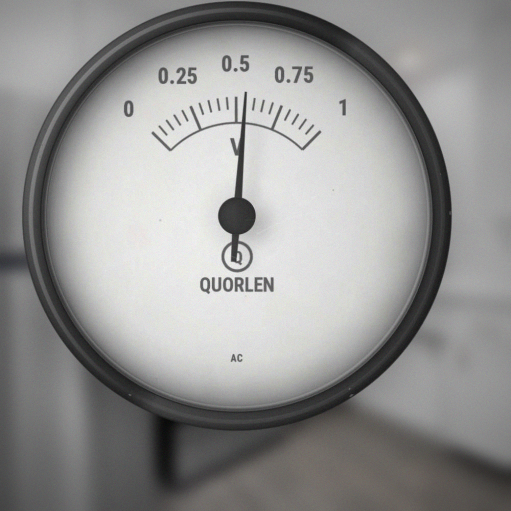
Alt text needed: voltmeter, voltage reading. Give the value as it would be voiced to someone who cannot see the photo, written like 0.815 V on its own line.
0.55 V
